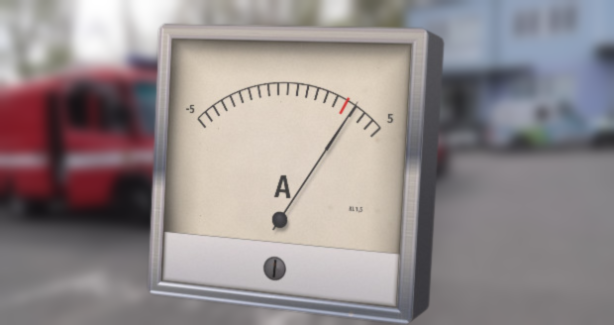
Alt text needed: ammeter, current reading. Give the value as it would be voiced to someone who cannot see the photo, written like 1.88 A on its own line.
3.5 A
